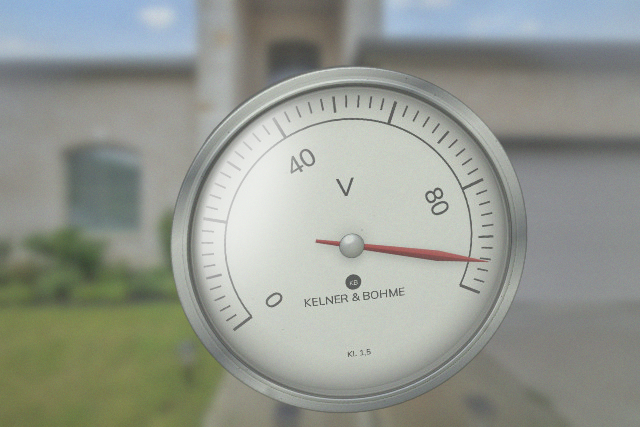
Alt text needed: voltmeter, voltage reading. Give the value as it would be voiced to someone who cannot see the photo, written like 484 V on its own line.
94 V
